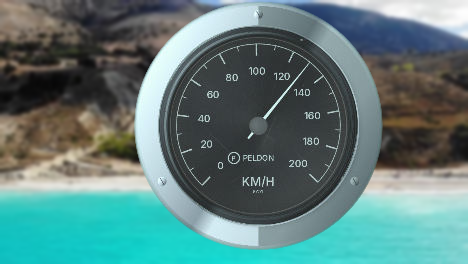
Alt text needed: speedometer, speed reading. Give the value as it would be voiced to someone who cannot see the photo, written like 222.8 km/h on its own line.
130 km/h
